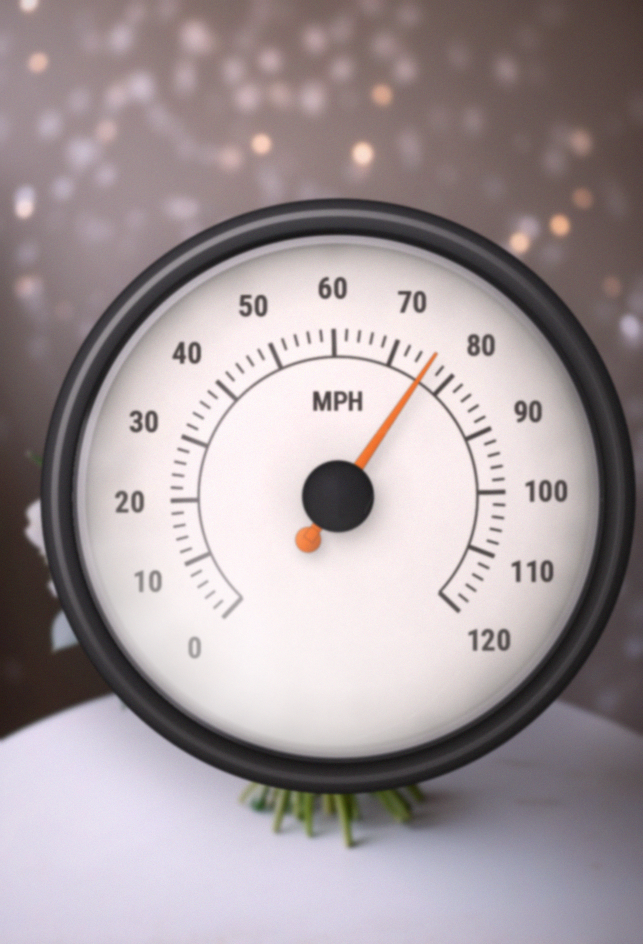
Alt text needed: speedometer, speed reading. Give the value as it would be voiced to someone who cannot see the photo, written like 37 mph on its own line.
76 mph
